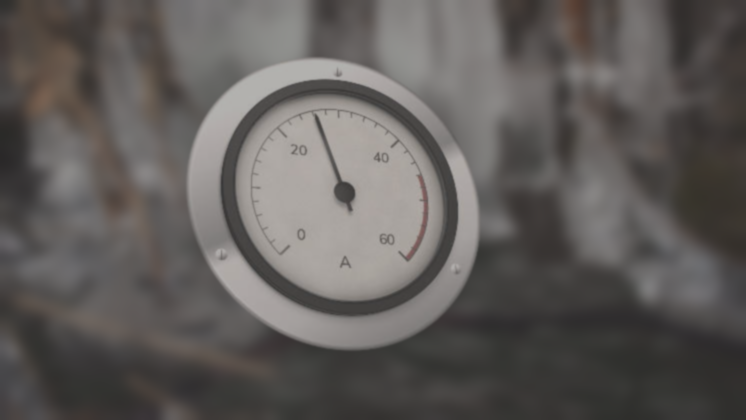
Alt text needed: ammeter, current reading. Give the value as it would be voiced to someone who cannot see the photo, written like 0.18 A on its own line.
26 A
